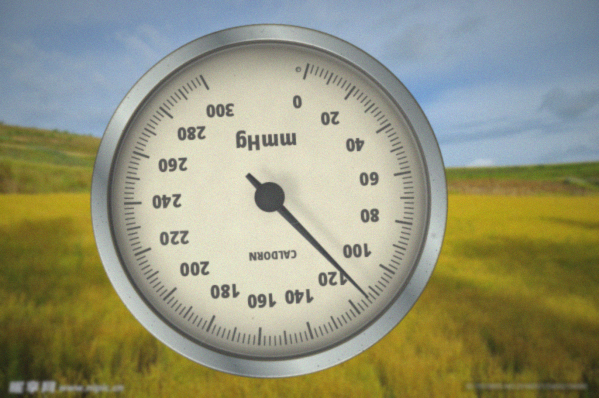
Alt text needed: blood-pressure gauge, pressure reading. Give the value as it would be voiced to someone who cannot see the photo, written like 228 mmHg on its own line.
114 mmHg
